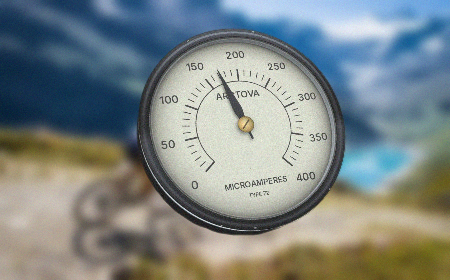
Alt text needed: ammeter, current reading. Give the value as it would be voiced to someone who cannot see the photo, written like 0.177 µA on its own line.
170 µA
